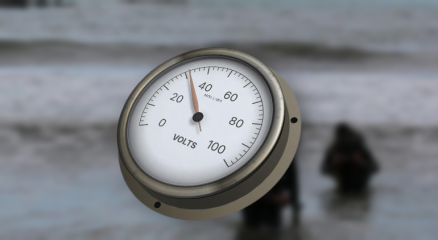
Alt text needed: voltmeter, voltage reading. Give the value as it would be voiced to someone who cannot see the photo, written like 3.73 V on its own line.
32 V
